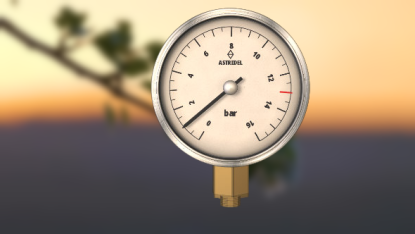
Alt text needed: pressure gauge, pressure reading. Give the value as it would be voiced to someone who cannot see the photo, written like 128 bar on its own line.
1 bar
